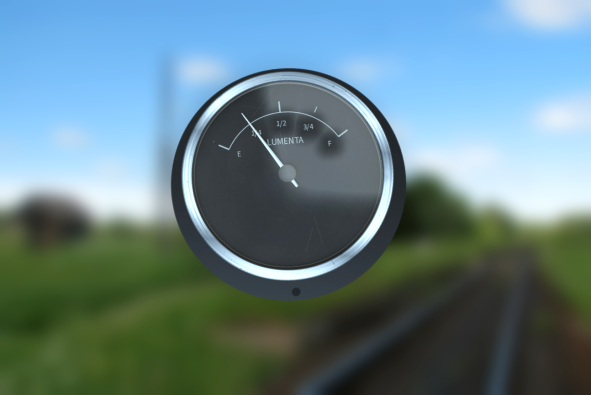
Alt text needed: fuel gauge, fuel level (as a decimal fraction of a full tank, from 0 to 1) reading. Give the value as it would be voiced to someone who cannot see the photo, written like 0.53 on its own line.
0.25
